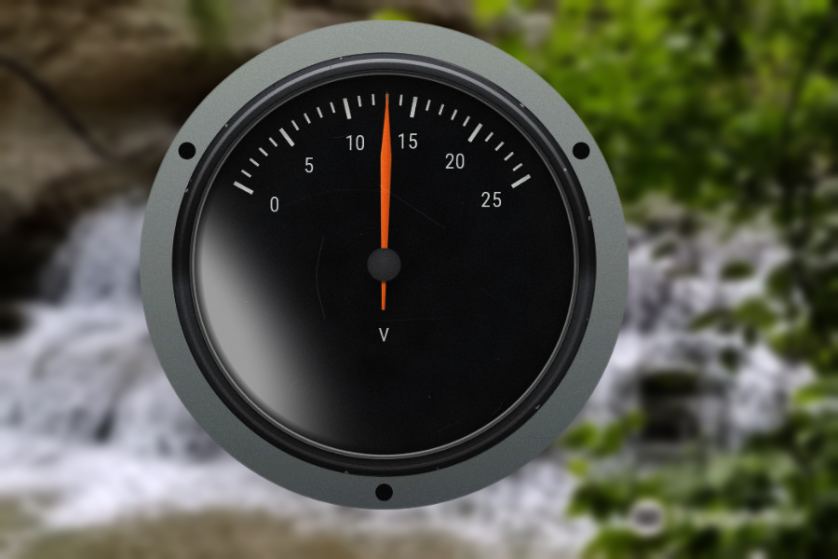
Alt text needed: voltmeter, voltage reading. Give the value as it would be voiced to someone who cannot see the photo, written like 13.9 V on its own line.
13 V
